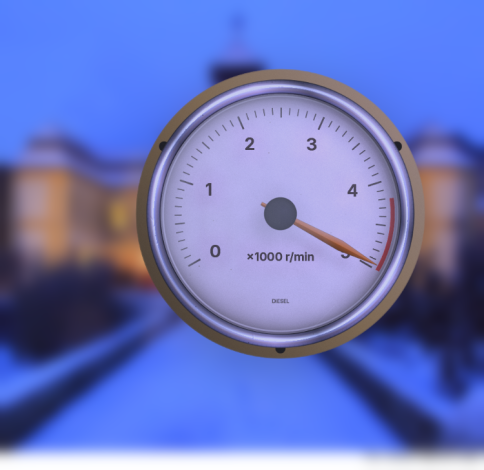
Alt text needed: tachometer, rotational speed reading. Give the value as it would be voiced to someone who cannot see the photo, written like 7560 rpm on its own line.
4950 rpm
